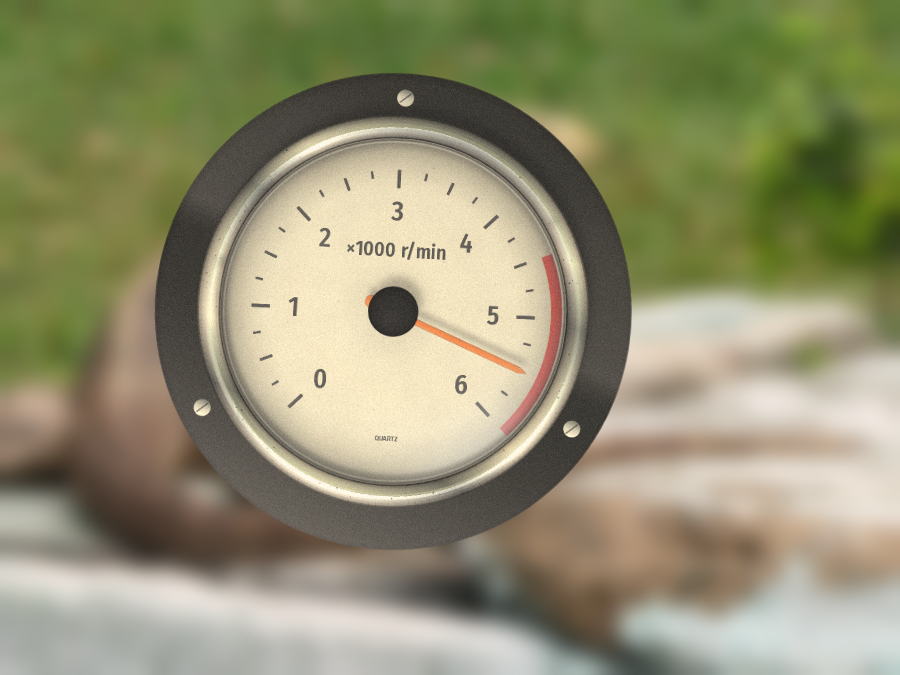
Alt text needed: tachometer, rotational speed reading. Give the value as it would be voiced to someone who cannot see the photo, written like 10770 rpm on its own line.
5500 rpm
